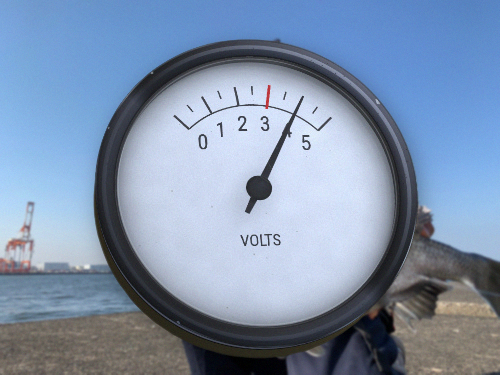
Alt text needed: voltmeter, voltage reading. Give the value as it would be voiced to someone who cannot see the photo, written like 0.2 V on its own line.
4 V
